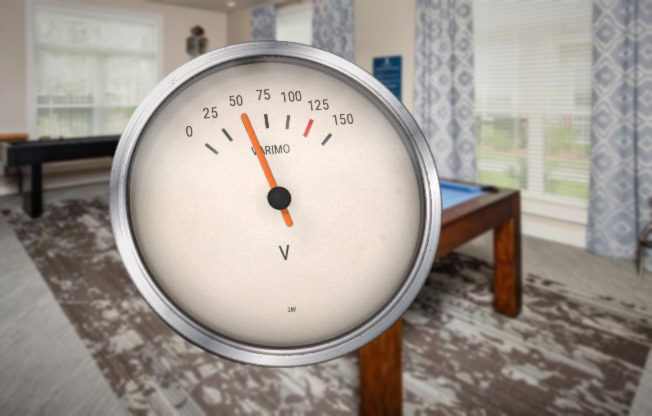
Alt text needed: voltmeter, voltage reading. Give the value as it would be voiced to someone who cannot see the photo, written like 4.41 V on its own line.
50 V
